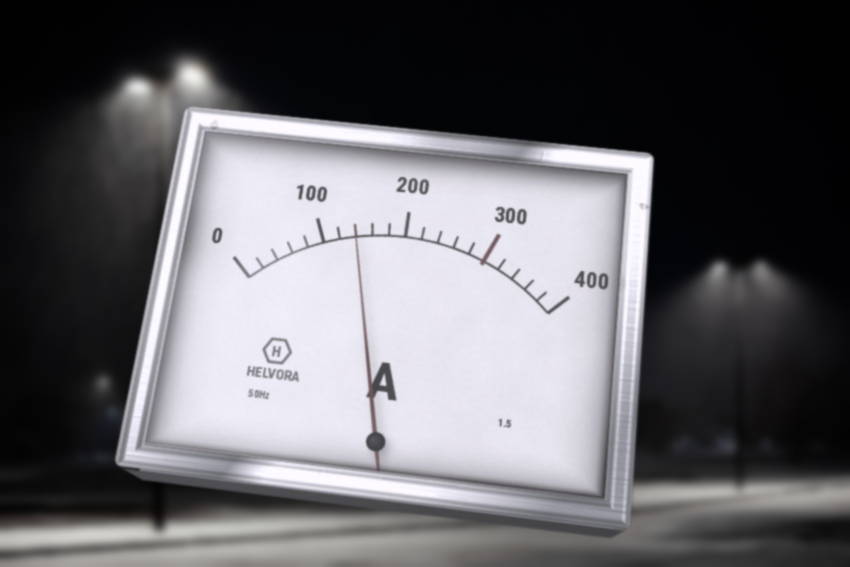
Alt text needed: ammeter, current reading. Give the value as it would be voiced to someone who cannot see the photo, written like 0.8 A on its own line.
140 A
